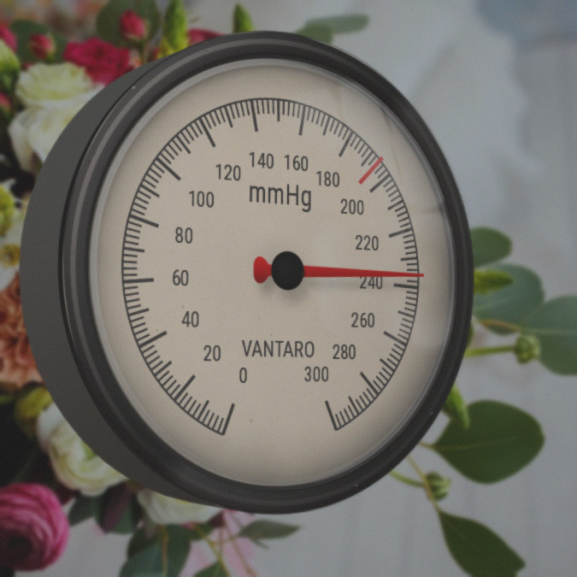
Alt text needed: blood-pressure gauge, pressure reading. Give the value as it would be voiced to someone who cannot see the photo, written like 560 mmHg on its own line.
236 mmHg
